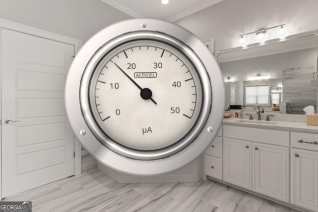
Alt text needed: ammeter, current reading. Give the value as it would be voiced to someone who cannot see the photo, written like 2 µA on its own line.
16 µA
